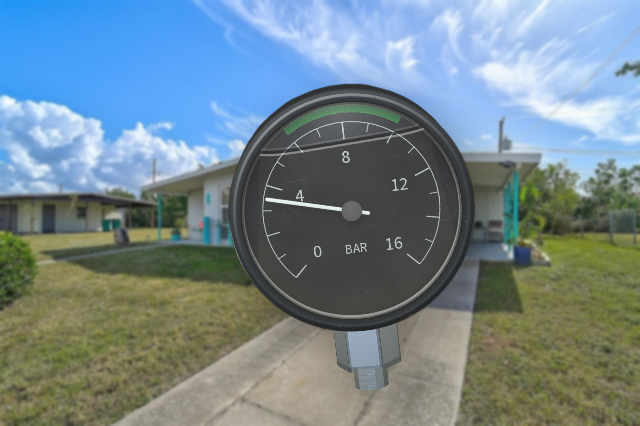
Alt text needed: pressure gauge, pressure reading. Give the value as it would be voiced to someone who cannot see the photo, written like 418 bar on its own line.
3.5 bar
